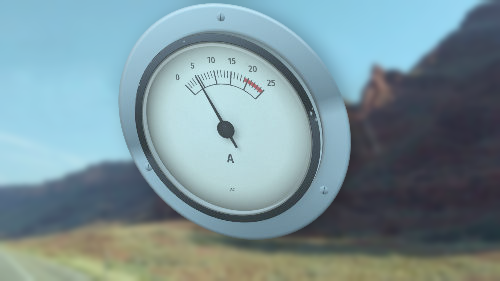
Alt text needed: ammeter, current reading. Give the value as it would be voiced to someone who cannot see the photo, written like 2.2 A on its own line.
5 A
